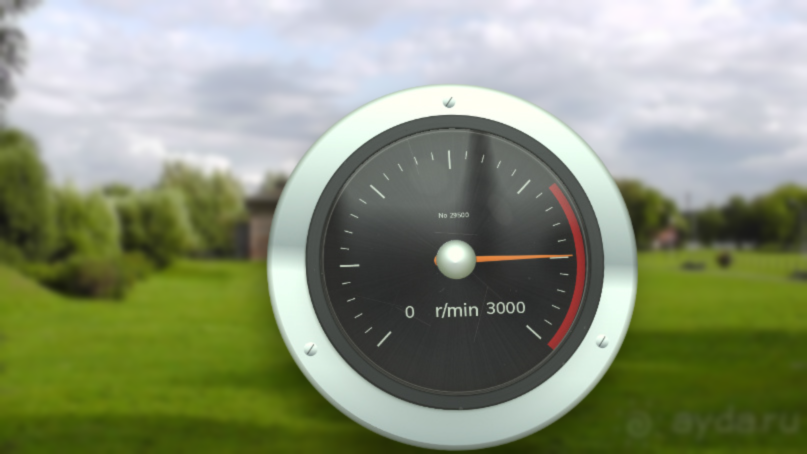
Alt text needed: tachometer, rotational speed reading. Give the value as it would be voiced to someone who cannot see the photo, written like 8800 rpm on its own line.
2500 rpm
